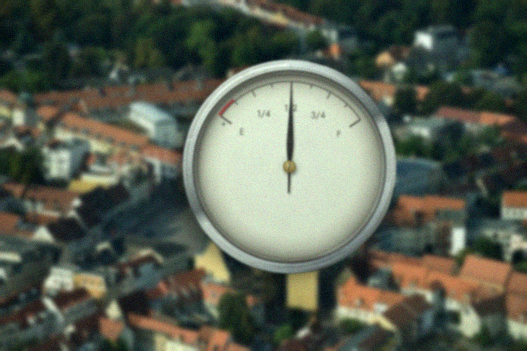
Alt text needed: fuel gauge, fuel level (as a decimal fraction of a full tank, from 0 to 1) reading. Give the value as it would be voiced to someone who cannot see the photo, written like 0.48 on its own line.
0.5
